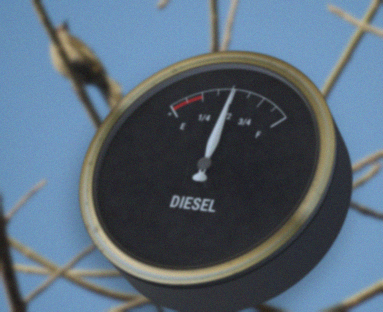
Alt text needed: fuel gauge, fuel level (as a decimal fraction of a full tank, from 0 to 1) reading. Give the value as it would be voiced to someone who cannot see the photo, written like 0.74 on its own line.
0.5
